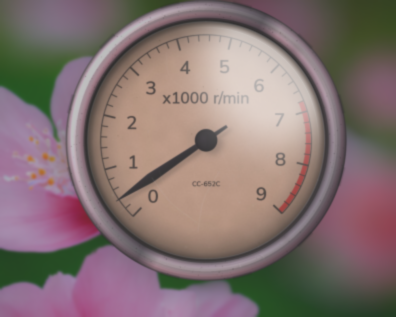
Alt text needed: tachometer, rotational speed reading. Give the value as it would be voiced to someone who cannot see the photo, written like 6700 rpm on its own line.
400 rpm
